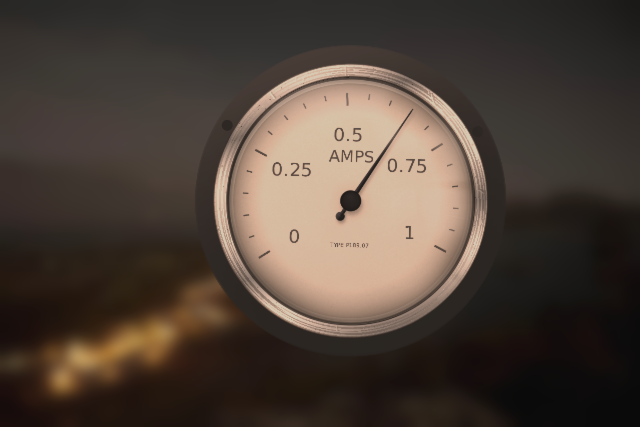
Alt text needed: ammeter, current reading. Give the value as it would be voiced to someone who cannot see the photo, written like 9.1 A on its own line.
0.65 A
